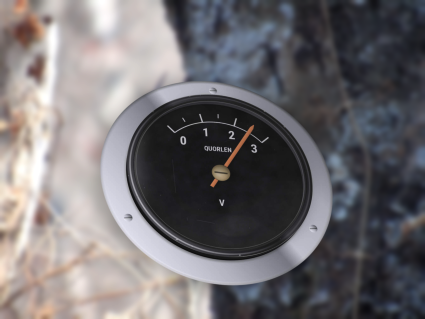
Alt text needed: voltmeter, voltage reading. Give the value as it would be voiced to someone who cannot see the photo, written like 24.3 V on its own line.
2.5 V
